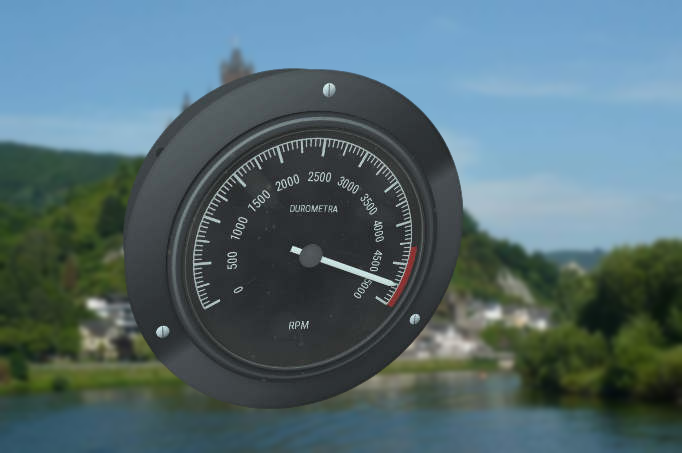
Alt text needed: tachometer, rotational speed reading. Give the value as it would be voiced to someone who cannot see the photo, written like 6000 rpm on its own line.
4750 rpm
